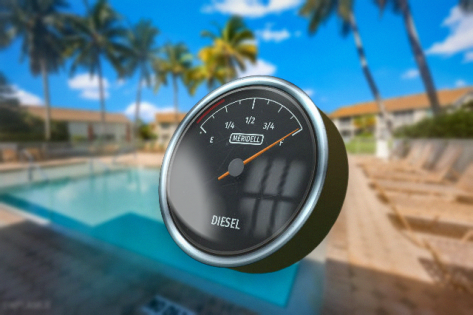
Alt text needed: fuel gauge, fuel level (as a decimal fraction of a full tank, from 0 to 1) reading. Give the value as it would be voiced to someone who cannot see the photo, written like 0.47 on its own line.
1
